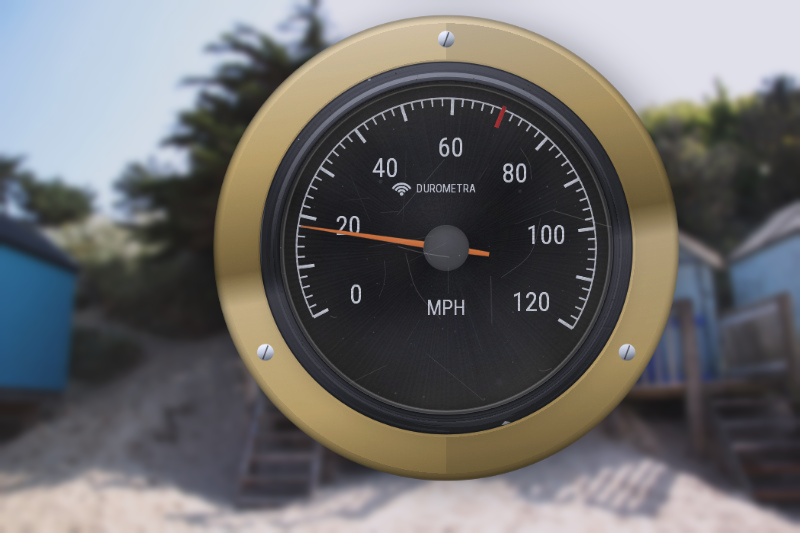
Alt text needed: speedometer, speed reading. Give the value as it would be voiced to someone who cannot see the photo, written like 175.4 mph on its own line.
18 mph
